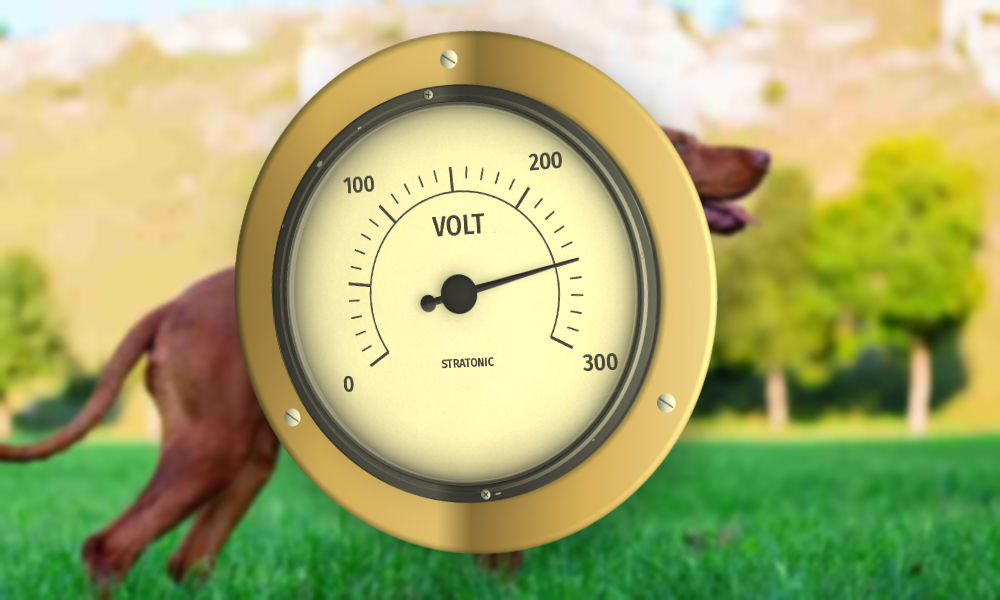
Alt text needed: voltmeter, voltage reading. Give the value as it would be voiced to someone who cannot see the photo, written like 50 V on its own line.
250 V
